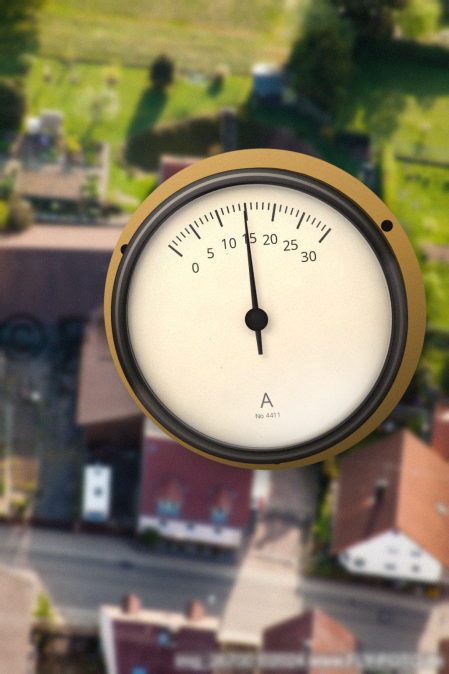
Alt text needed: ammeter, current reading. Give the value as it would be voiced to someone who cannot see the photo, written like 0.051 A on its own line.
15 A
